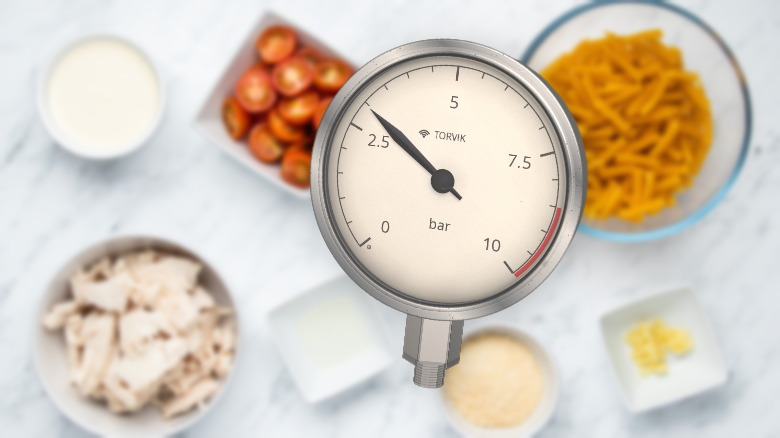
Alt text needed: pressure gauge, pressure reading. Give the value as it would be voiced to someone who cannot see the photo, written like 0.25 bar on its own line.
3 bar
